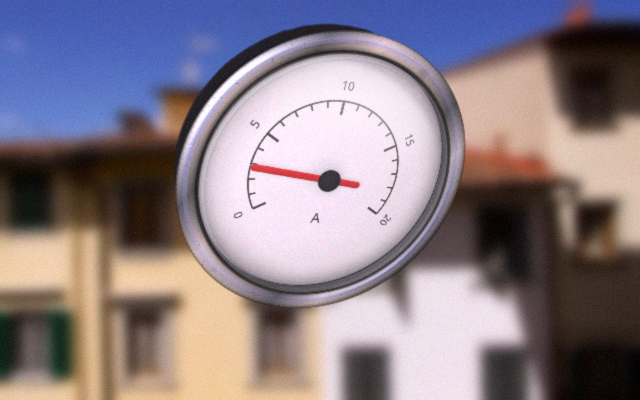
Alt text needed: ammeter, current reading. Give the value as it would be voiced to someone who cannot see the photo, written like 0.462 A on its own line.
3 A
